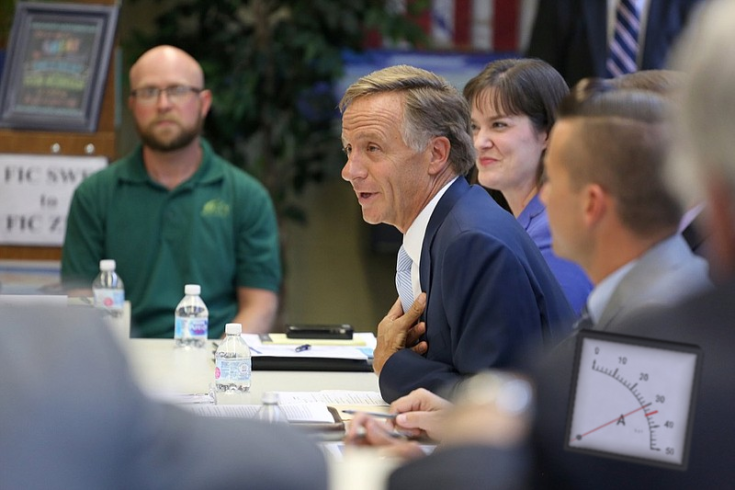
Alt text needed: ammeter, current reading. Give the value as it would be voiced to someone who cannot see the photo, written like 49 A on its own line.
30 A
